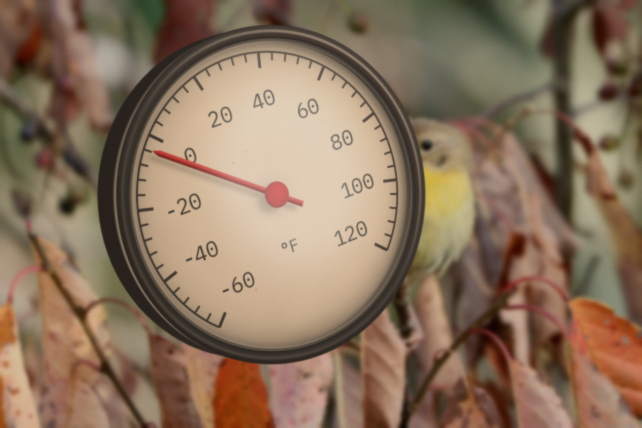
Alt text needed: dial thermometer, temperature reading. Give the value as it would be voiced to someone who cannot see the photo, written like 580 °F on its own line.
-4 °F
